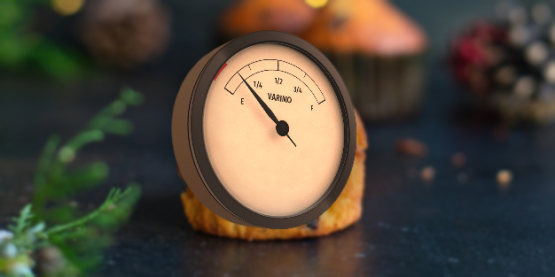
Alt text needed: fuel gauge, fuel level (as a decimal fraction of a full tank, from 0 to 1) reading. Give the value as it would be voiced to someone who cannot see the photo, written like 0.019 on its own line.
0.125
